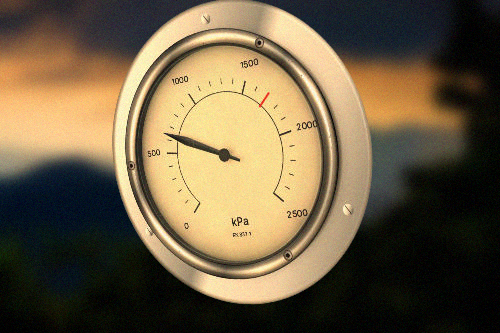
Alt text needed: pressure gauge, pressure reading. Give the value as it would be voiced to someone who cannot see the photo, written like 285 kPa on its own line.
650 kPa
